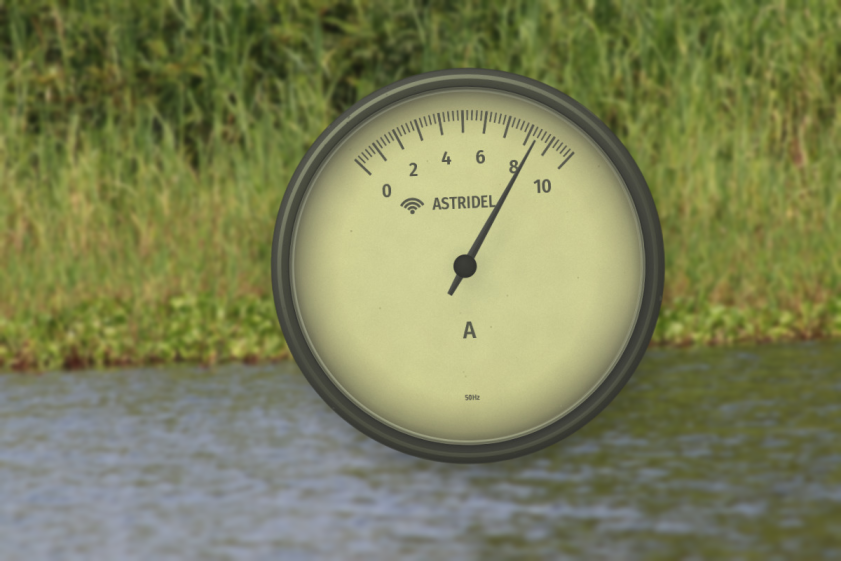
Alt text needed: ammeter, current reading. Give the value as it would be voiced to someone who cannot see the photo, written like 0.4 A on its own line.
8.4 A
